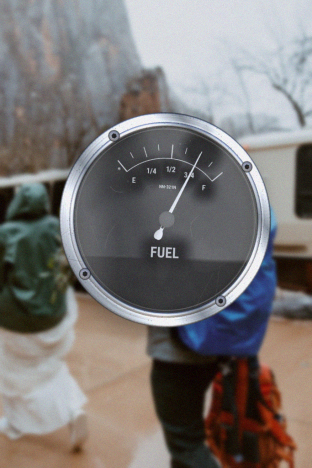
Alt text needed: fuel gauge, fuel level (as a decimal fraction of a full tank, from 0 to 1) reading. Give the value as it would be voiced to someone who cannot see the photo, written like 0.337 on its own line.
0.75
